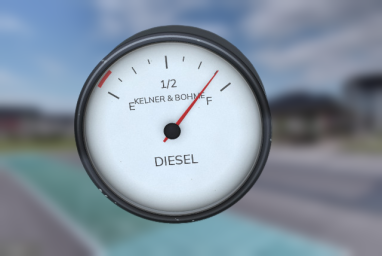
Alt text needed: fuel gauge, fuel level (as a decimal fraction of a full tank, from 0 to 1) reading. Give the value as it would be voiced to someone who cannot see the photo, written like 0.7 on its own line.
0.875
